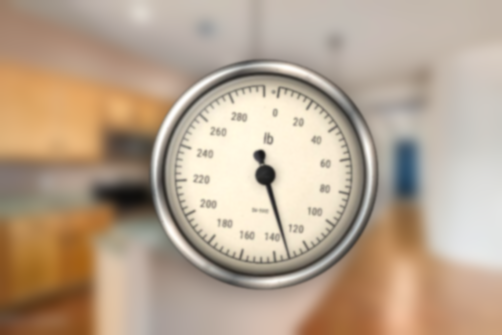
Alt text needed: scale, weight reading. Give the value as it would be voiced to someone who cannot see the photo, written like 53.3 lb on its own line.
132 lb
